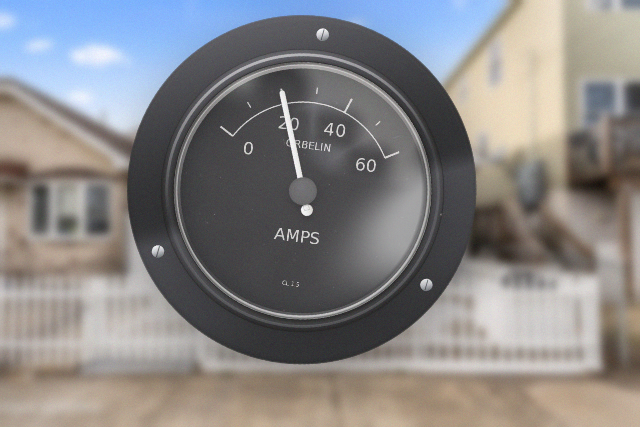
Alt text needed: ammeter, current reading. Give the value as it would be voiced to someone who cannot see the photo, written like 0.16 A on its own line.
20 A
